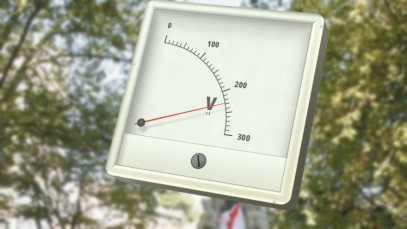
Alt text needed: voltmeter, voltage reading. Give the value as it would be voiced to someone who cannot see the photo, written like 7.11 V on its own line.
230 V
